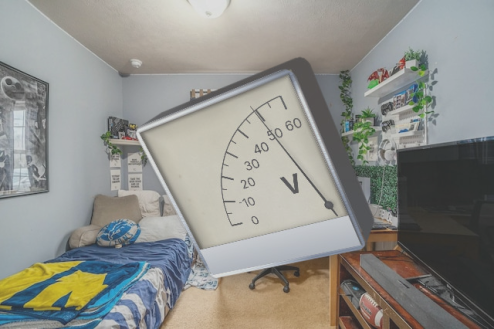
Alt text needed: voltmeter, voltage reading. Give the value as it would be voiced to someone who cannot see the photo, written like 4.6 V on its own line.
50 V
